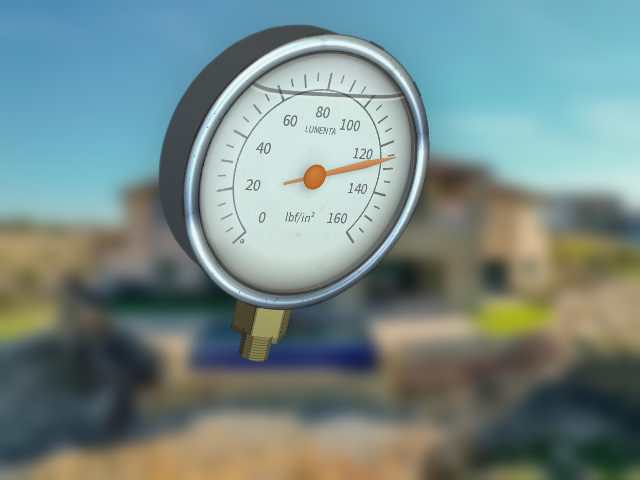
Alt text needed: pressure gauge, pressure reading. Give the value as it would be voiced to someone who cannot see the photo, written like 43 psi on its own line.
125 psi
